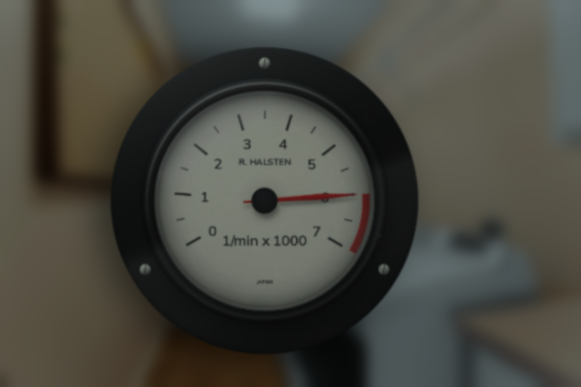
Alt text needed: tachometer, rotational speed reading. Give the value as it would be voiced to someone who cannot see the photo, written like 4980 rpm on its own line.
6000 rpm
